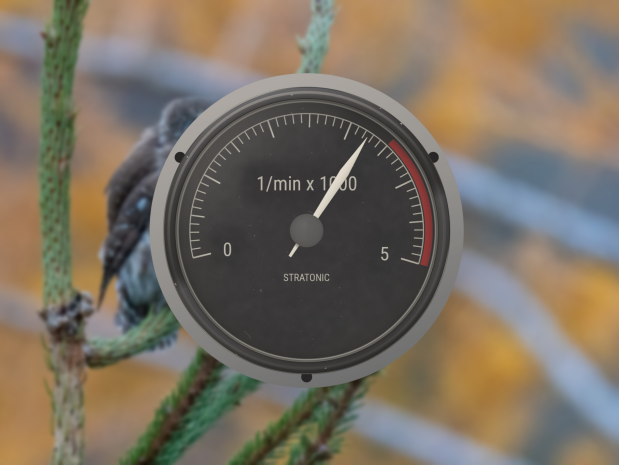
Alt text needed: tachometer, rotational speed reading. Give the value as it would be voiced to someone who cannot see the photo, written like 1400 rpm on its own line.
3250 rpm
